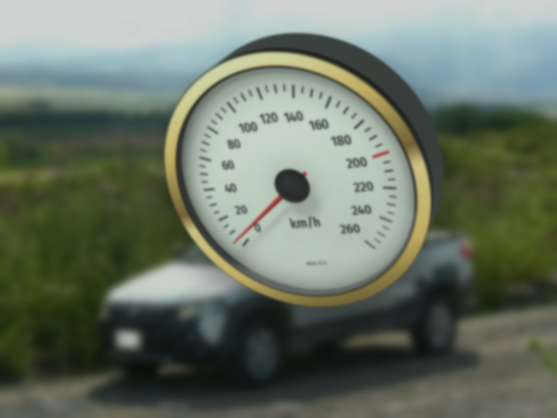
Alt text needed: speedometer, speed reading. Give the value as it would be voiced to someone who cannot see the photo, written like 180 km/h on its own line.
5 km/h
